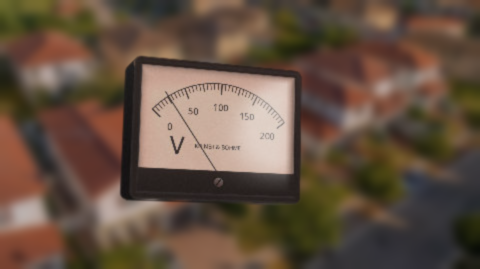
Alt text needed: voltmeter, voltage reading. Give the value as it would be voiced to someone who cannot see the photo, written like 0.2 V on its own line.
25 V
